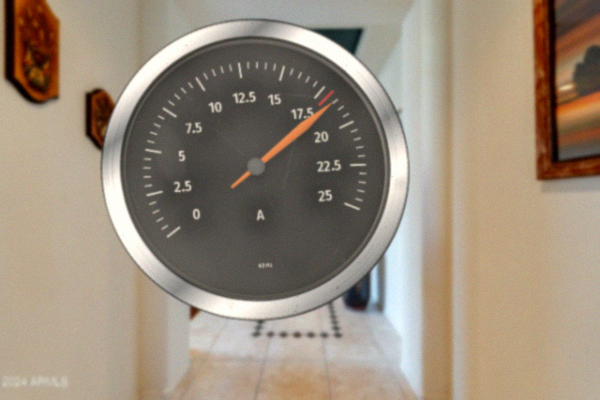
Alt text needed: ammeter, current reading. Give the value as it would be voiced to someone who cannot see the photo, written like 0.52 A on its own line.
18.5 A
